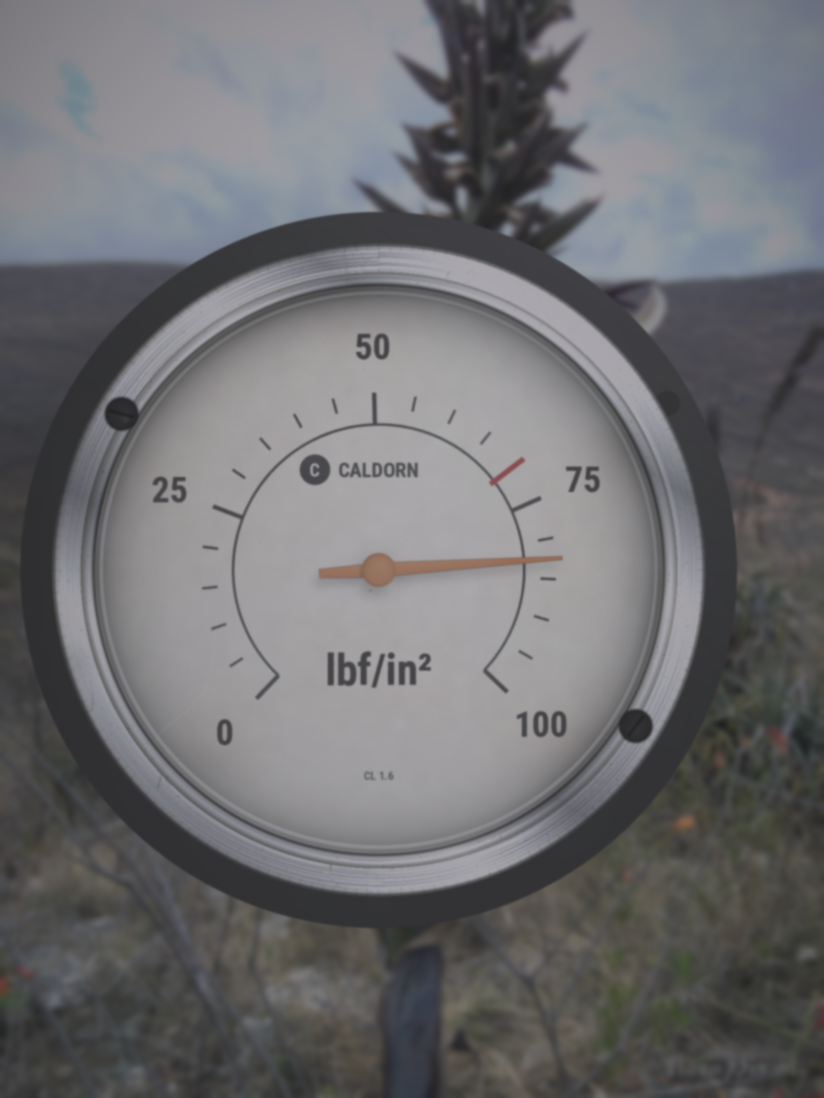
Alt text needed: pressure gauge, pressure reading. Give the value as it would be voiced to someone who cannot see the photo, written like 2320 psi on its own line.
82.5 psi
